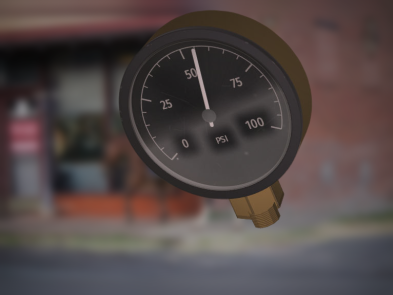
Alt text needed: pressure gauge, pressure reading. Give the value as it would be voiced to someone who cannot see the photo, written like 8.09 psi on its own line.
55 psi
